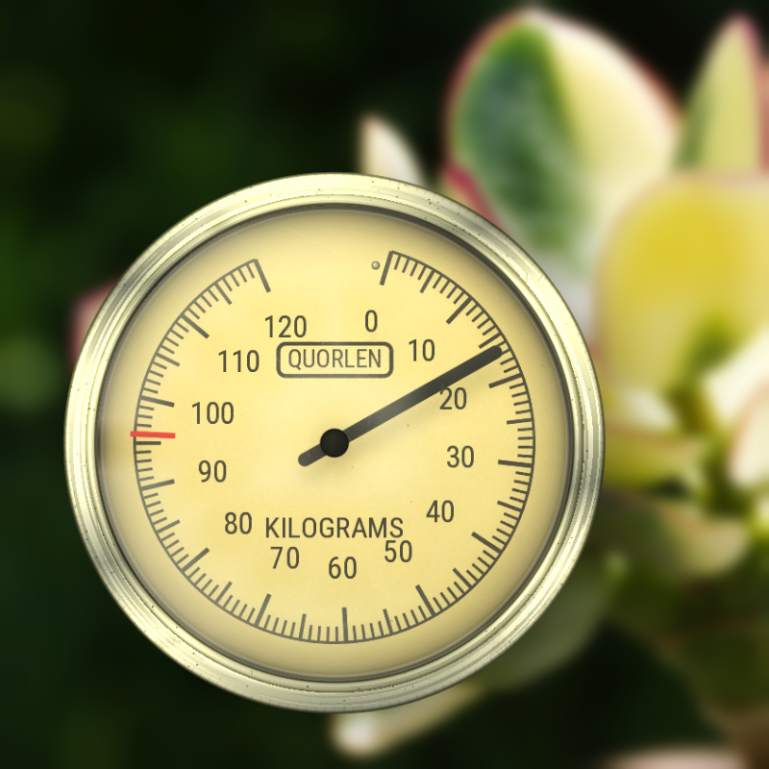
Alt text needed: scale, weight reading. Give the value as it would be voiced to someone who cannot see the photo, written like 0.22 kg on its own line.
16.5 kg
